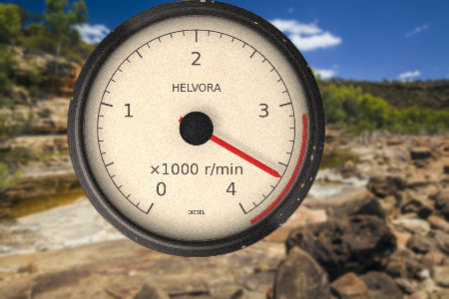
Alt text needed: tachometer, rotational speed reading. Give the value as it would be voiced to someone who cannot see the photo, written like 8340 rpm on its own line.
3600 rpm
